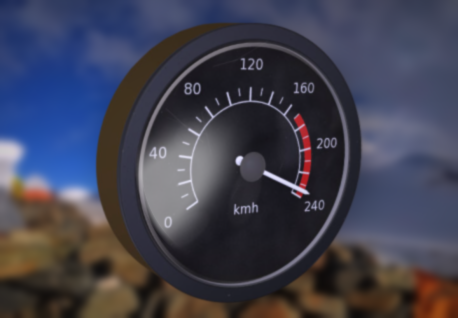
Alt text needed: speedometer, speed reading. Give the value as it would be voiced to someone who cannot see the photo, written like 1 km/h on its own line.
235 km/h
